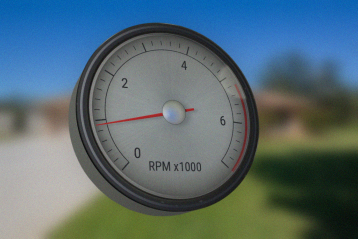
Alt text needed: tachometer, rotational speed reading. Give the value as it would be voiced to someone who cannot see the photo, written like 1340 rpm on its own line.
900 rpm
